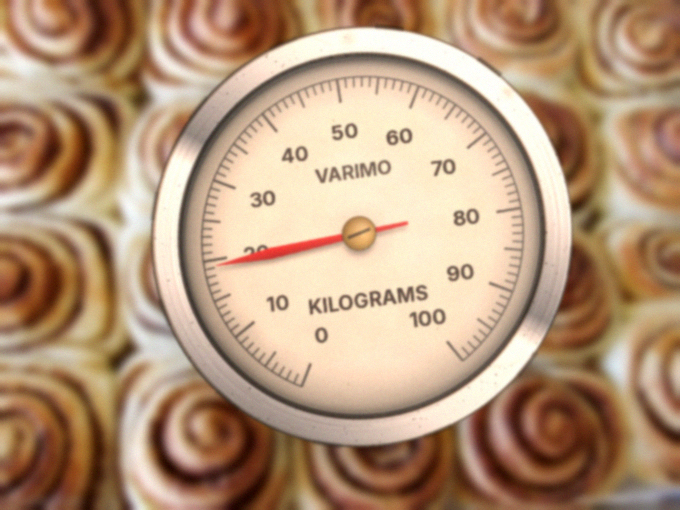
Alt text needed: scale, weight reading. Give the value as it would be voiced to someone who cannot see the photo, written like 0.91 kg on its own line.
19 kg
